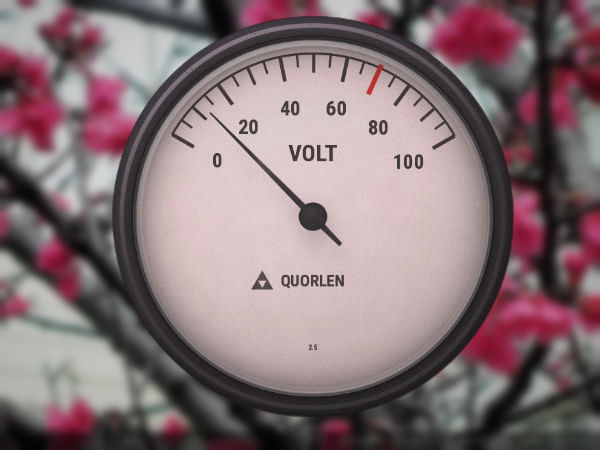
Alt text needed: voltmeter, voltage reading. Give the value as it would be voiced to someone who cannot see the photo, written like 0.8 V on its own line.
12.5 V
